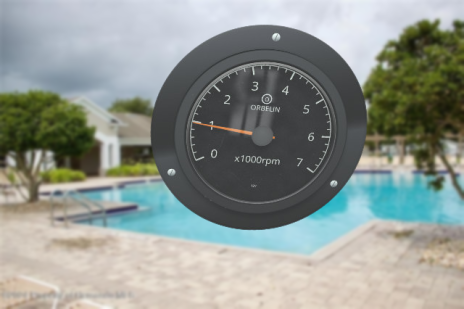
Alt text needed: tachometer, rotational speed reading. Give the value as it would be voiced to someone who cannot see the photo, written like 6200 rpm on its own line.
1000 rpm
